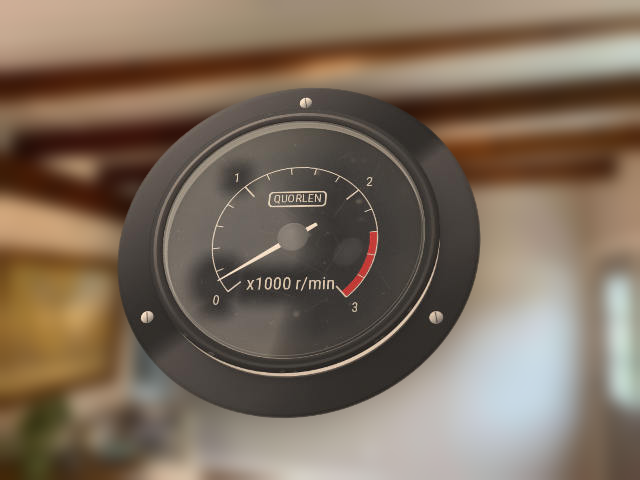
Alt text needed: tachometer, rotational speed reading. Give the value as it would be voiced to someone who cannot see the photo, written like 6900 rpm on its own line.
100 rpm
